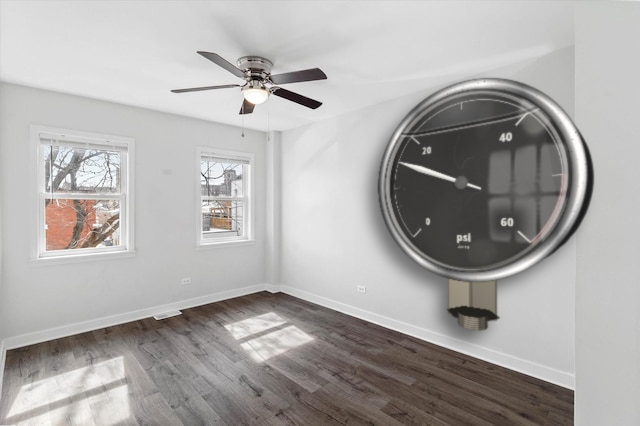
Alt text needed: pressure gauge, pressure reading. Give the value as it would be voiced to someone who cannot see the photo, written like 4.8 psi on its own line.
15 psi
